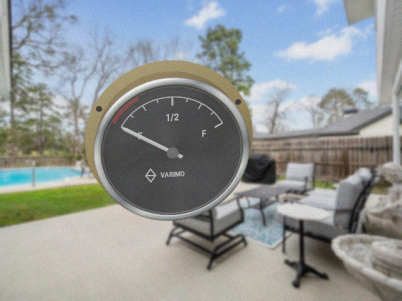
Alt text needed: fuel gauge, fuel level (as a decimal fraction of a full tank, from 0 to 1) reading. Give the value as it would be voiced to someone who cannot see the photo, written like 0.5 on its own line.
0
